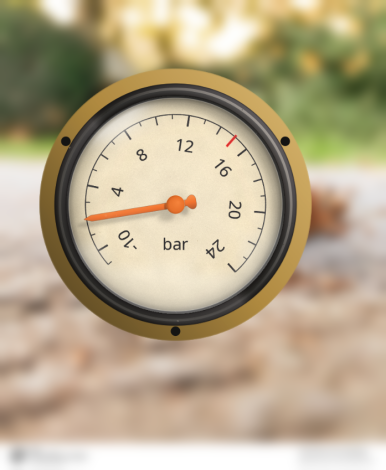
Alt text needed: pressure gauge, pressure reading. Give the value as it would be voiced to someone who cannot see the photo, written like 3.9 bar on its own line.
2 bar
